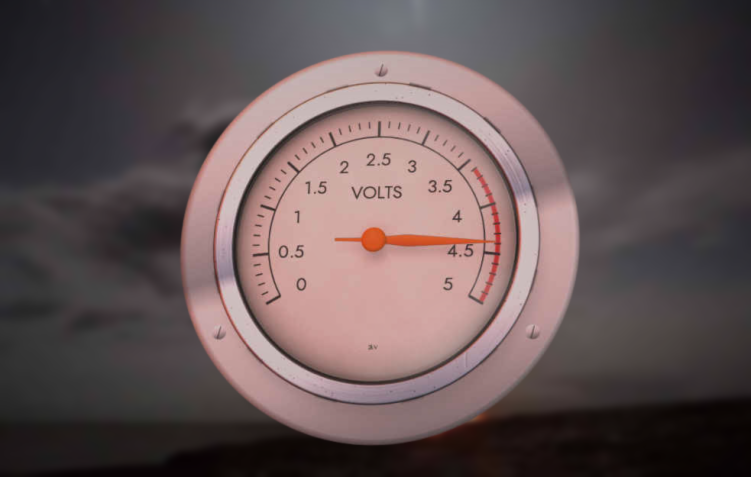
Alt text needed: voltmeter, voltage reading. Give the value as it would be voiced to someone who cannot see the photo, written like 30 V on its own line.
4.4 V
